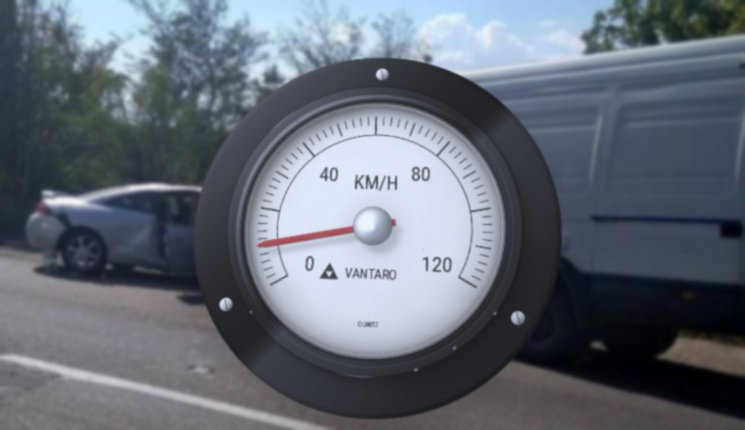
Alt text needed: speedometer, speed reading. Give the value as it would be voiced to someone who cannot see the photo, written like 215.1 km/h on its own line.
10 km/h
